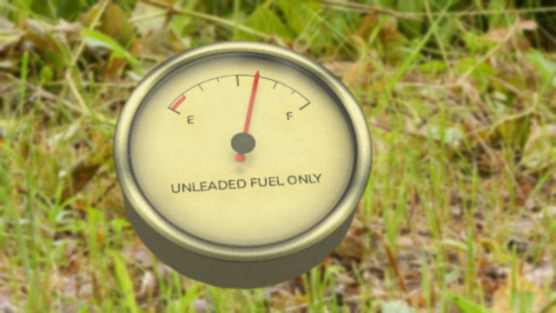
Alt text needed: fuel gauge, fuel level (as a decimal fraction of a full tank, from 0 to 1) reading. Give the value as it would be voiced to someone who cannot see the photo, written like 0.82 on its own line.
0.625
